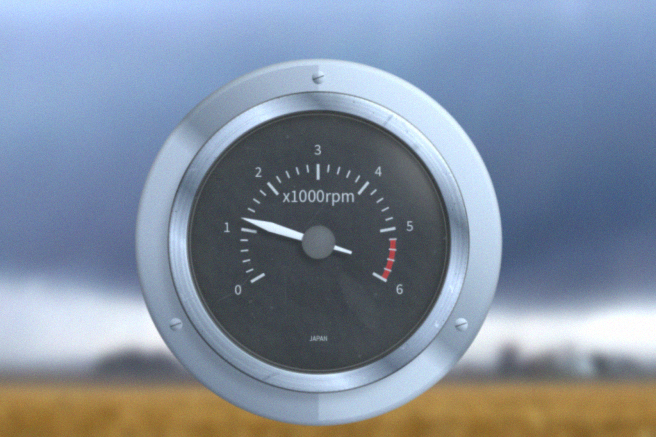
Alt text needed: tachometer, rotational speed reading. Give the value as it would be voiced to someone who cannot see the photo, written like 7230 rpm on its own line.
1200 rpm
